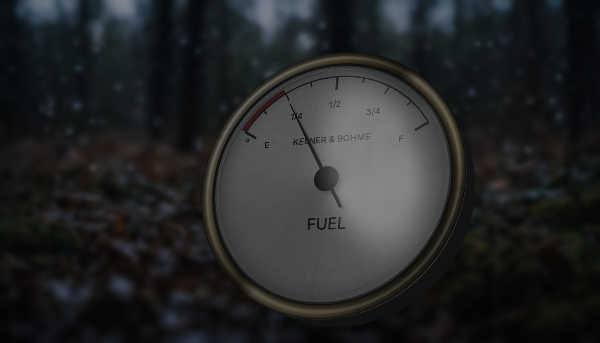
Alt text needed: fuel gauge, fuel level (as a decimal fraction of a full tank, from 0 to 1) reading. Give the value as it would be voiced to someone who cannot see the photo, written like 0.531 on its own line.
0.25
